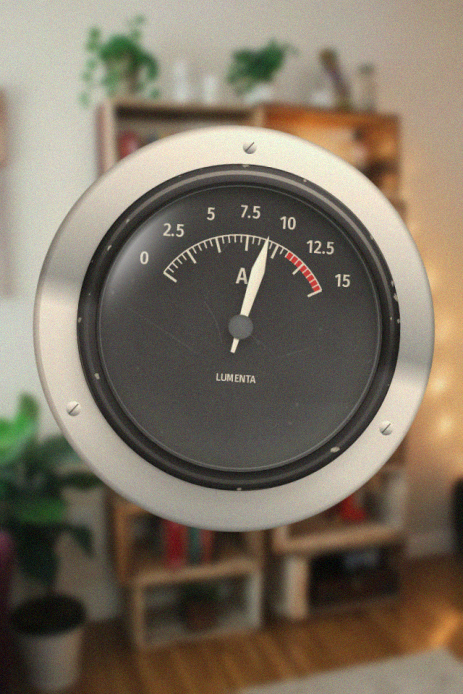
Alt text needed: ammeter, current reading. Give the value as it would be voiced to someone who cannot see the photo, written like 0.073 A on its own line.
9 A
